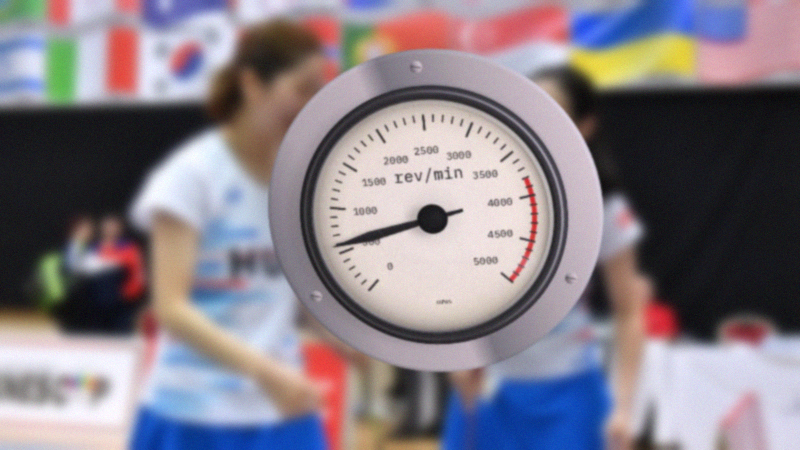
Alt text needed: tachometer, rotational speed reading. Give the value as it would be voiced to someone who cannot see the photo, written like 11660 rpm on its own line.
600 rpm
